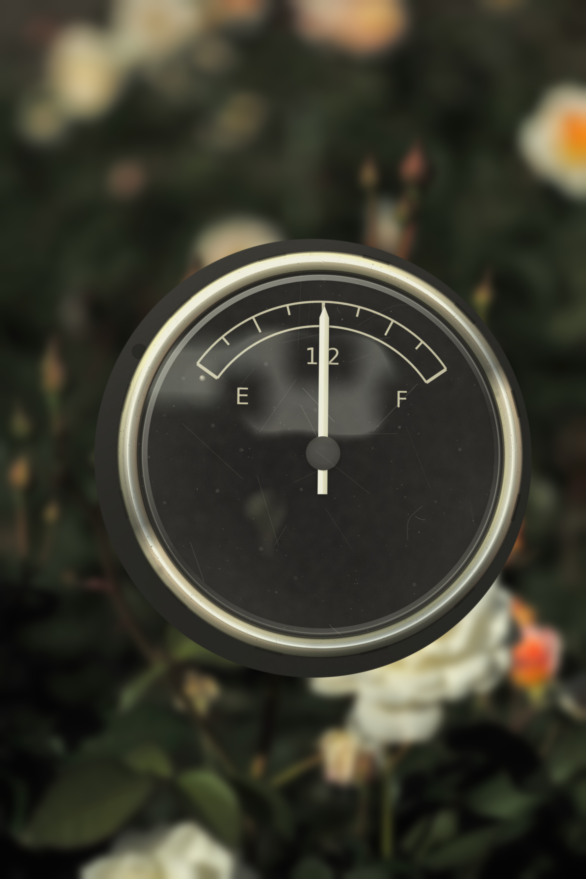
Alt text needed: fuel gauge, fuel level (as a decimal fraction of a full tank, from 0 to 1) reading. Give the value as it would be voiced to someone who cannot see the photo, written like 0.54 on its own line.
0.5
